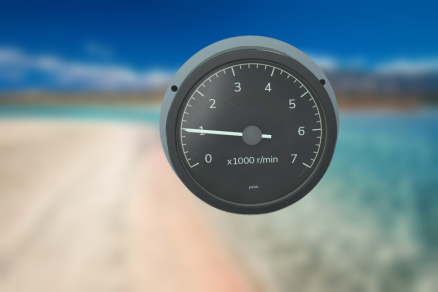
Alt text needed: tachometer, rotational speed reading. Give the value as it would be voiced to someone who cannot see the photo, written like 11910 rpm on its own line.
1000 rpm
